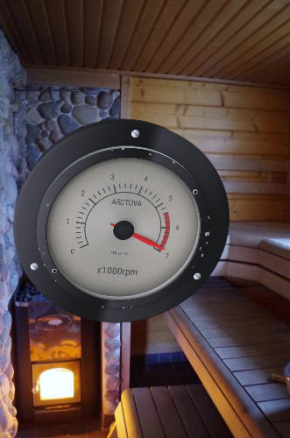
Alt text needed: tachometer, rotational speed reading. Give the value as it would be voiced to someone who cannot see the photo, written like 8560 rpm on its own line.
6800 rpm
